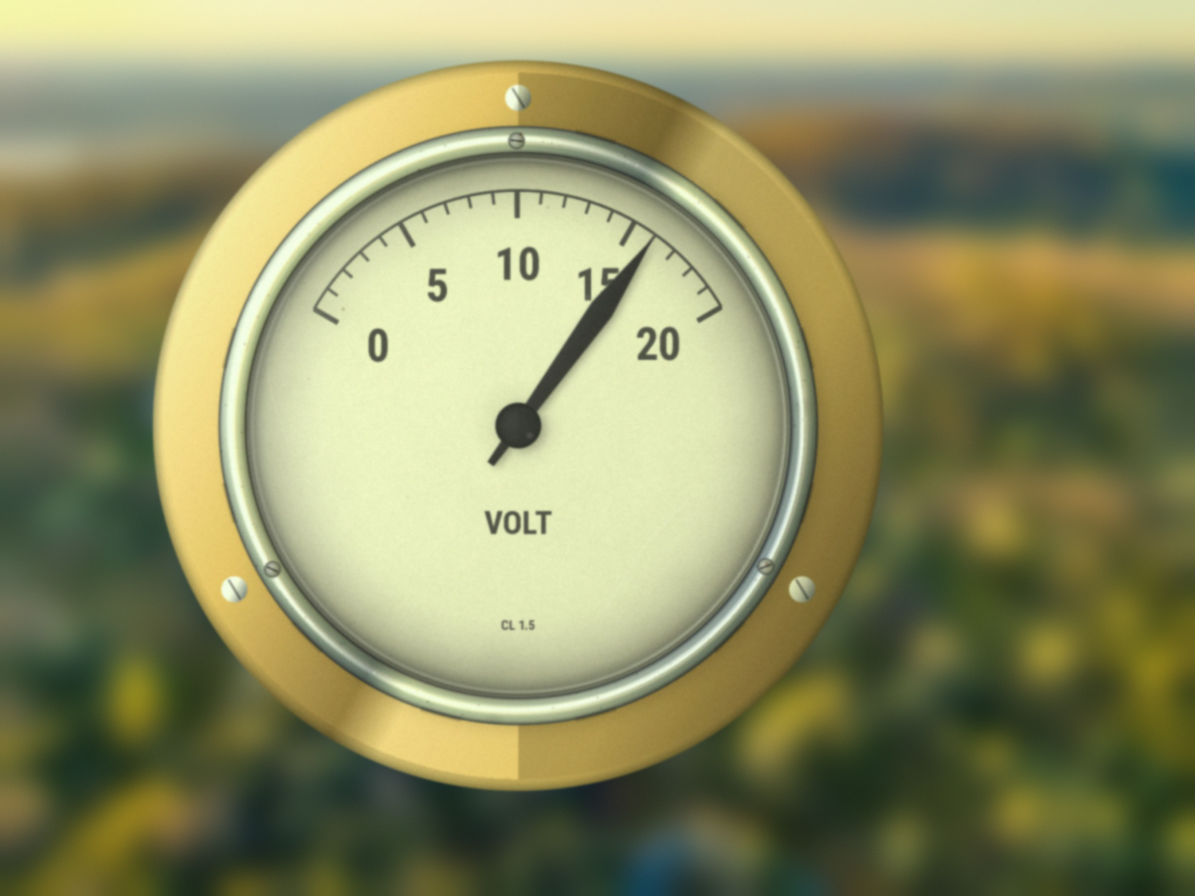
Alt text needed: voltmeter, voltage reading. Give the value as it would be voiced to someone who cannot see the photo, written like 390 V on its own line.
16 V
